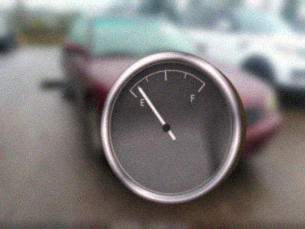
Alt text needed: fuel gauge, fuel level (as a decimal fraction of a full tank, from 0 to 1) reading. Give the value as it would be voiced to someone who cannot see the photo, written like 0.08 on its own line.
0.125
